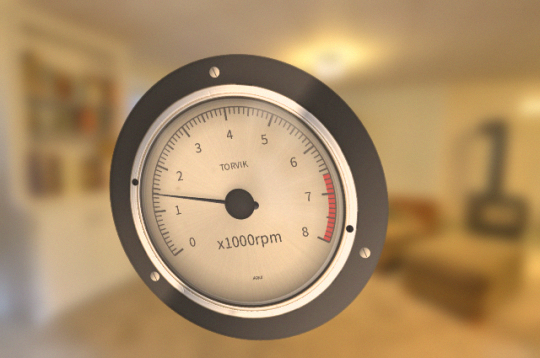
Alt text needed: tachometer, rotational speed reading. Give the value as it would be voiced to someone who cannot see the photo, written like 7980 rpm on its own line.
1400 rpm
